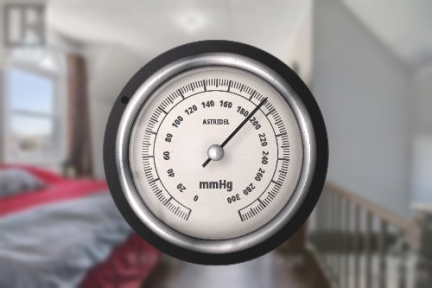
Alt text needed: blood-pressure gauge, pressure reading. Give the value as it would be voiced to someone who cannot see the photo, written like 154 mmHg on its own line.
190 mmHg
